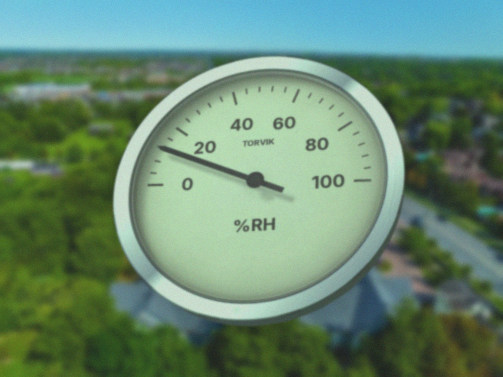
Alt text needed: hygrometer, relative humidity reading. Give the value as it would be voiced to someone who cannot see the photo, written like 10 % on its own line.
12 %
